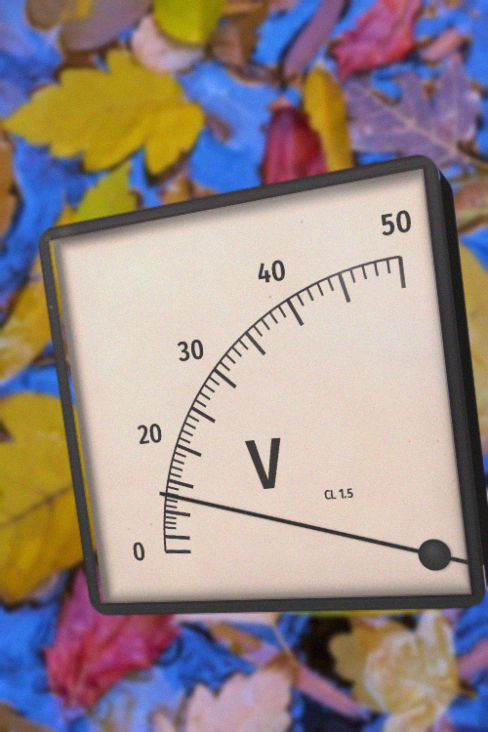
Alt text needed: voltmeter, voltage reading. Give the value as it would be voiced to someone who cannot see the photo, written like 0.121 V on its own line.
13 V
